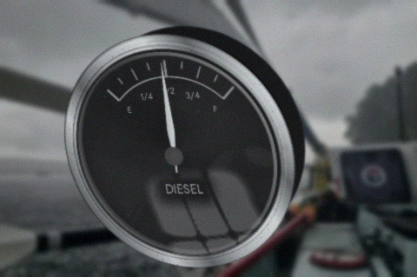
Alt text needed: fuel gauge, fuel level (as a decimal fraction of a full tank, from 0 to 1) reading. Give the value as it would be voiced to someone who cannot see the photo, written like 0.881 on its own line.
0.5
